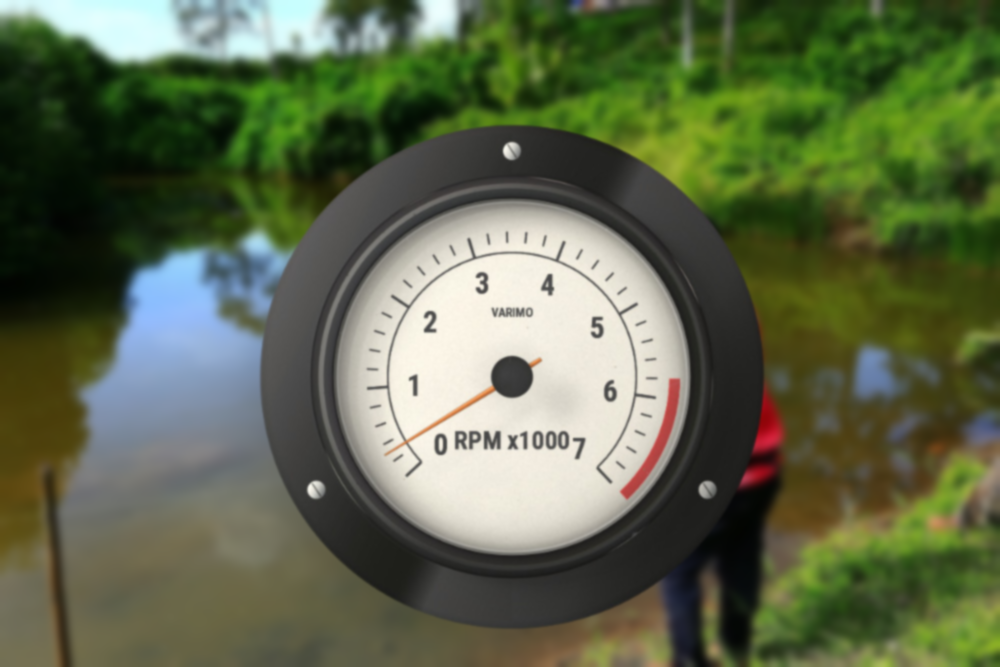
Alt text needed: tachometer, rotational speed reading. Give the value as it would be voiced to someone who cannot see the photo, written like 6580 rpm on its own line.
300 rpm
